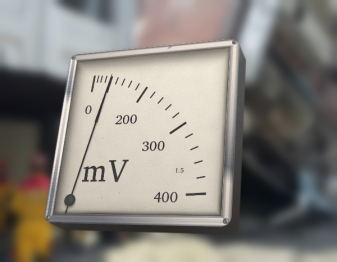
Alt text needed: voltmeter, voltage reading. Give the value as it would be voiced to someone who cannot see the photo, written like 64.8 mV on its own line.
100 mV
